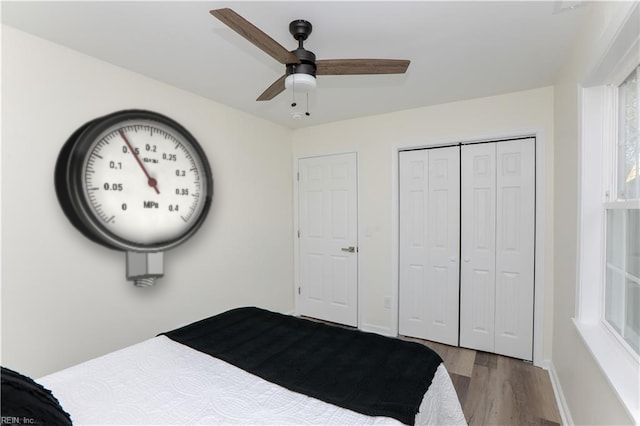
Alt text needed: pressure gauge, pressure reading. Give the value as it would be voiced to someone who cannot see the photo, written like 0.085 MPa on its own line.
0.15 MPa
